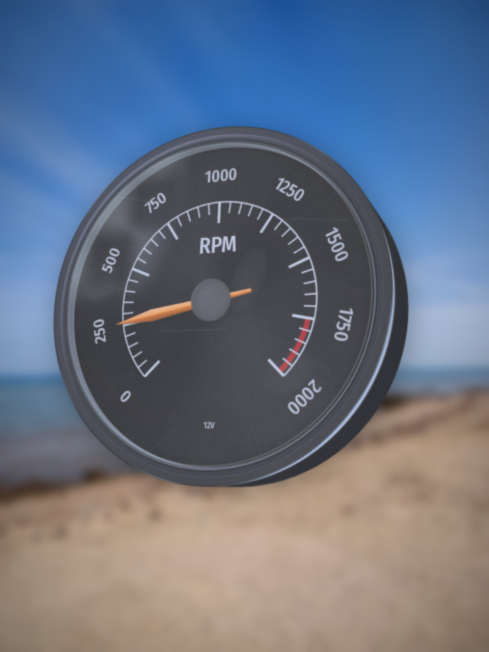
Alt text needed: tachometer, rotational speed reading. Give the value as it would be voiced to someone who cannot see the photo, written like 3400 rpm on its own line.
250 rpm
